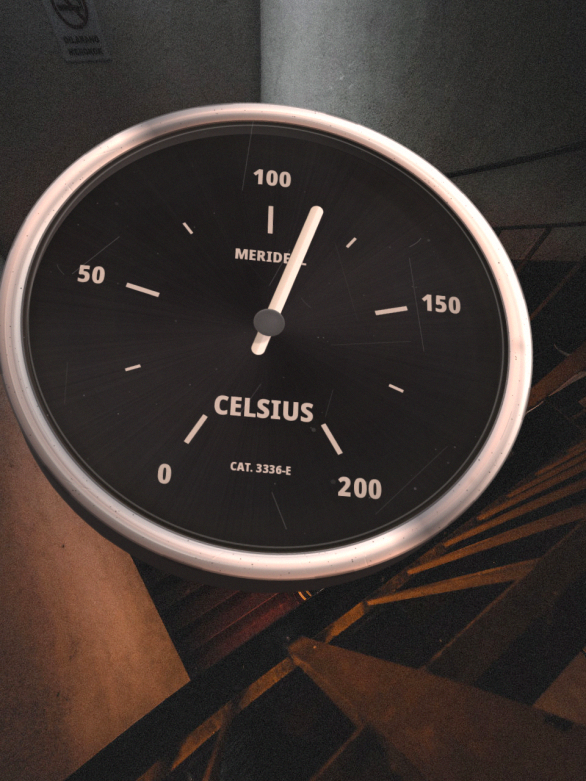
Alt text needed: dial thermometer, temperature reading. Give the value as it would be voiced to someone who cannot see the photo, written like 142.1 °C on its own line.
112.5 °C
